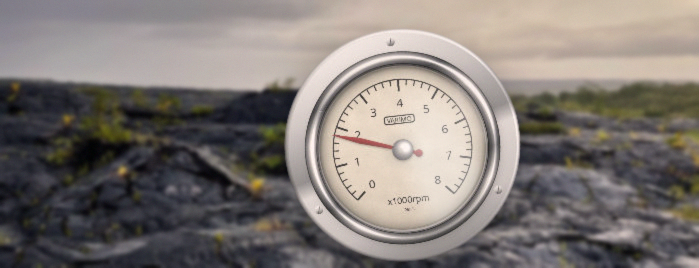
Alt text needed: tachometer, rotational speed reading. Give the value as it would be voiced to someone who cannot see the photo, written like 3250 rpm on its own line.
1800 rpm
